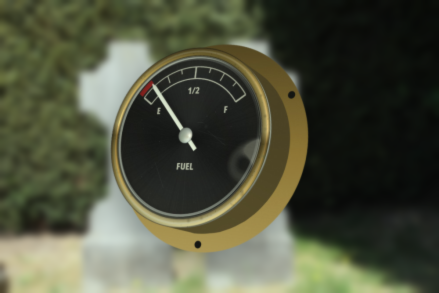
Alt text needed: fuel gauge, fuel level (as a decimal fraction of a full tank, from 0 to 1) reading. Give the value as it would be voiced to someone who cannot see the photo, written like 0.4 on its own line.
0.125
